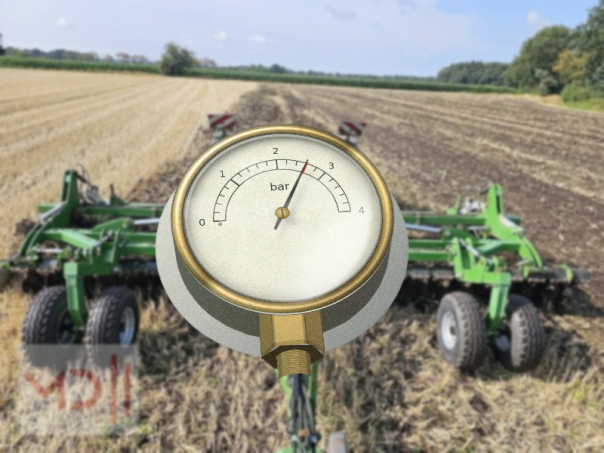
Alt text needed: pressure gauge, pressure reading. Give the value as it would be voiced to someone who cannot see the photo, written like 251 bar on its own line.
2.6 bar
